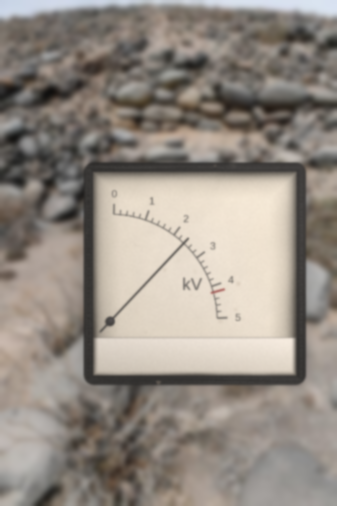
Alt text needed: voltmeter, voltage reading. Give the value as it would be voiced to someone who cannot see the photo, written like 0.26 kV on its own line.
2.4 kV
